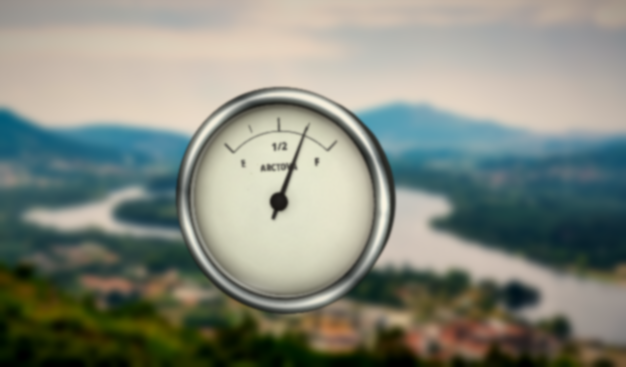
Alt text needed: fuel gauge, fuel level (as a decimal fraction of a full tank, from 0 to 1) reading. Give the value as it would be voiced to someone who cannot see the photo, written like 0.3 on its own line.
0.75
